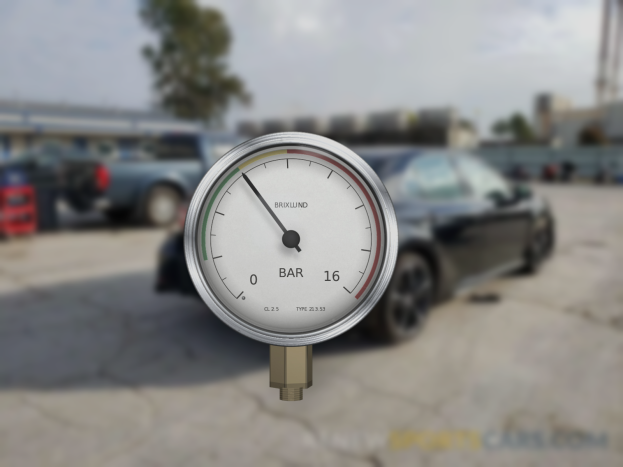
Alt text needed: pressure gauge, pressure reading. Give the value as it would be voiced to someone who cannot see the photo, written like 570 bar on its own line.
6 bar
